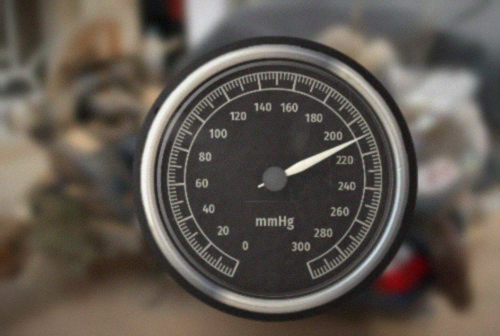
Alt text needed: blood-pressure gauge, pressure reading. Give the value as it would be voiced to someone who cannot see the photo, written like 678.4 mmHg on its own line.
210 mmHg
